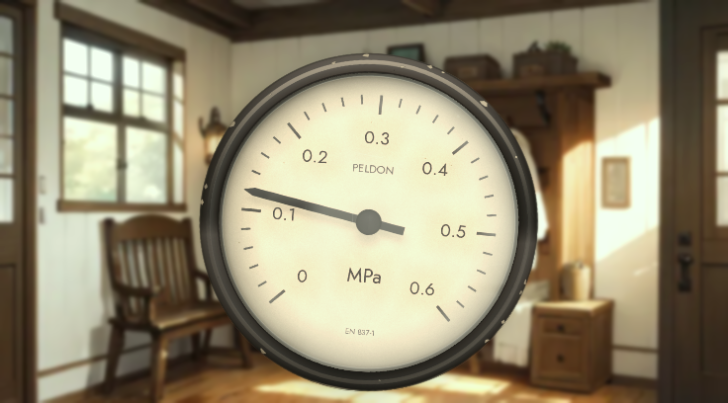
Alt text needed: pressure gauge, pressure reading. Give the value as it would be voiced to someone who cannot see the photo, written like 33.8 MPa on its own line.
0.12 MPa
